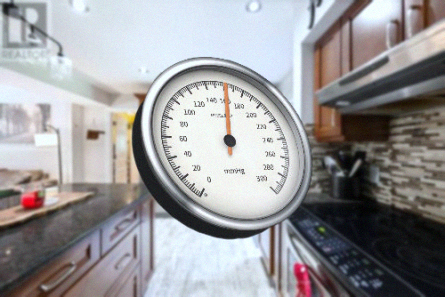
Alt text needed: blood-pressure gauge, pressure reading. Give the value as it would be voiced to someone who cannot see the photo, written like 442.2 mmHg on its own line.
160 mmHg
